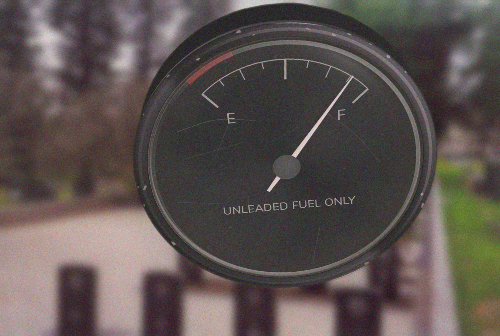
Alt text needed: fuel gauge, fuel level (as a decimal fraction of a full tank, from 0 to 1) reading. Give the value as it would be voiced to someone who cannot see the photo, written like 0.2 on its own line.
0.875
